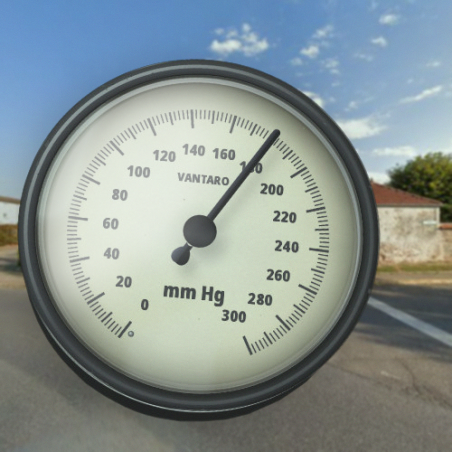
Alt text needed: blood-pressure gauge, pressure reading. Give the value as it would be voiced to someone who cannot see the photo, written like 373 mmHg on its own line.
180 mmHg
